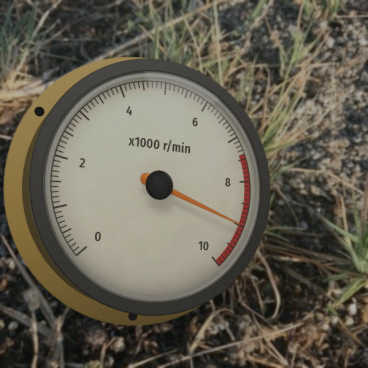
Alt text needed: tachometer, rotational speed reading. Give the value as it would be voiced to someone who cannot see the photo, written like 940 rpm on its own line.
9000 rpm
